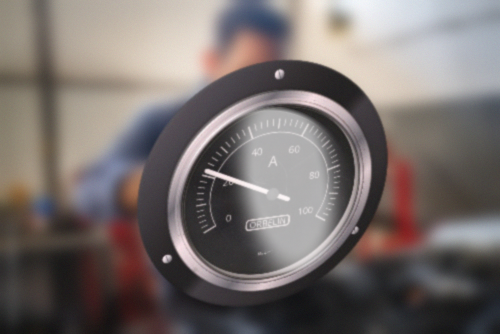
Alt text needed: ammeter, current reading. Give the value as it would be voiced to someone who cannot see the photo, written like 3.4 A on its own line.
22 A
